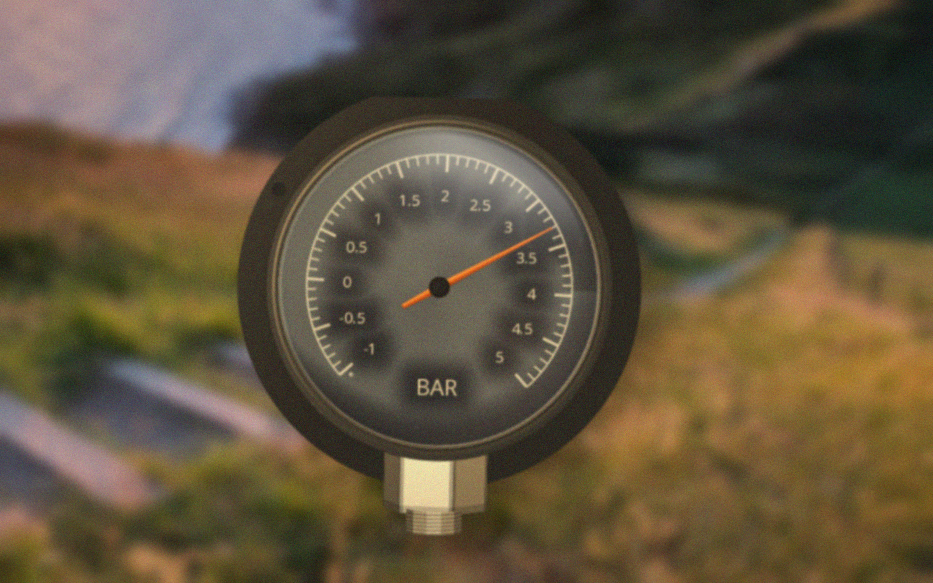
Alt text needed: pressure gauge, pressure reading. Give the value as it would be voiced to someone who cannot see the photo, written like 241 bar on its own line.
3.3 bar
